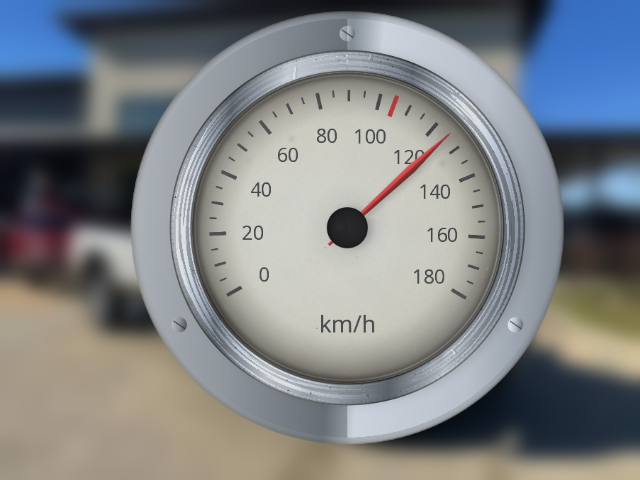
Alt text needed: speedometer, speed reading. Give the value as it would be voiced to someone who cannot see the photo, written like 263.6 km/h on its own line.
125 km/h
